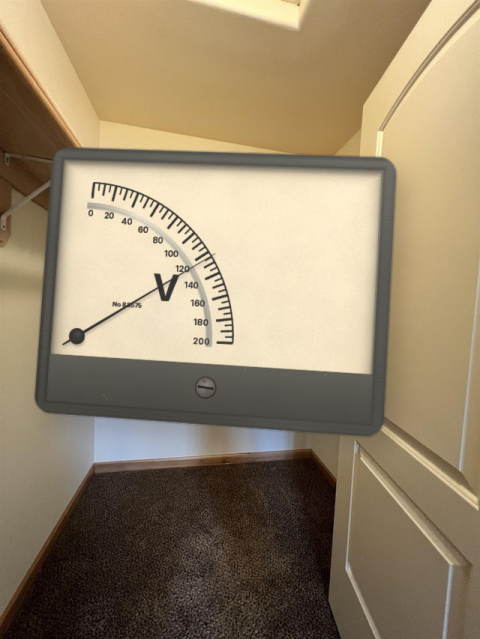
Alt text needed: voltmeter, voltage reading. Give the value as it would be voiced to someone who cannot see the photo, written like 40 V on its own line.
125 V
